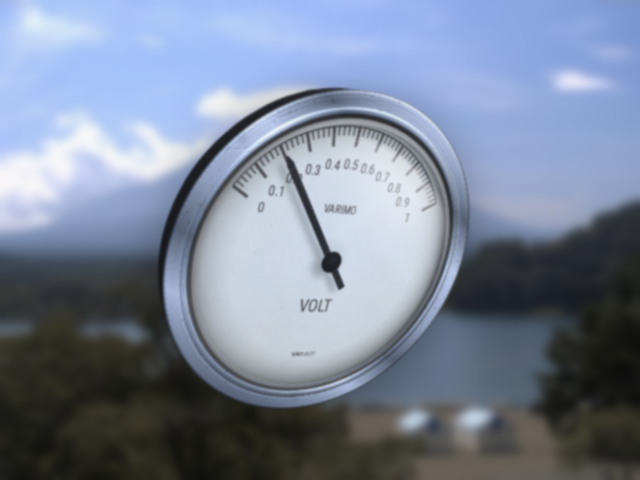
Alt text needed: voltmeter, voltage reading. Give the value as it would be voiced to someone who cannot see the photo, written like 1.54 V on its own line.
0.2 V
